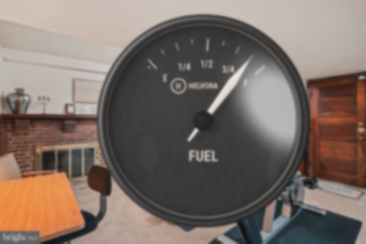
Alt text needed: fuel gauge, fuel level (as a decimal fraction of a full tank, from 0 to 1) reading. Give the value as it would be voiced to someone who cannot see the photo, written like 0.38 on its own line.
0.875
